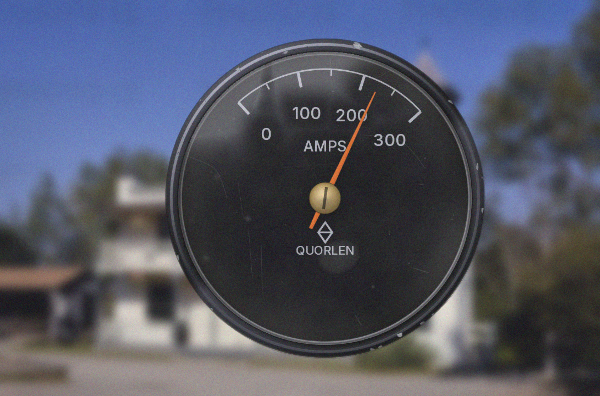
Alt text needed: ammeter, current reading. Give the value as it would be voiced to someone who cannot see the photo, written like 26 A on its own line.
225 A
